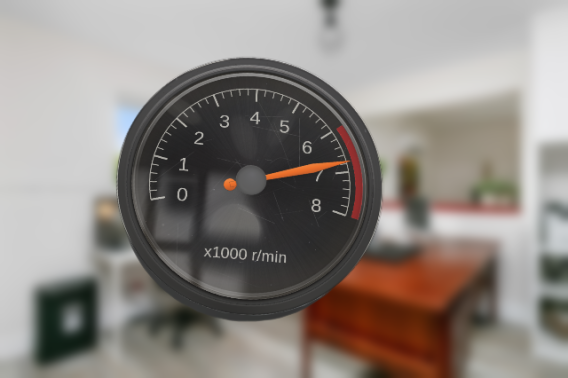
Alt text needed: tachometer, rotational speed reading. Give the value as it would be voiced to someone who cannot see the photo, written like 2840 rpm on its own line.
6800 rpm
